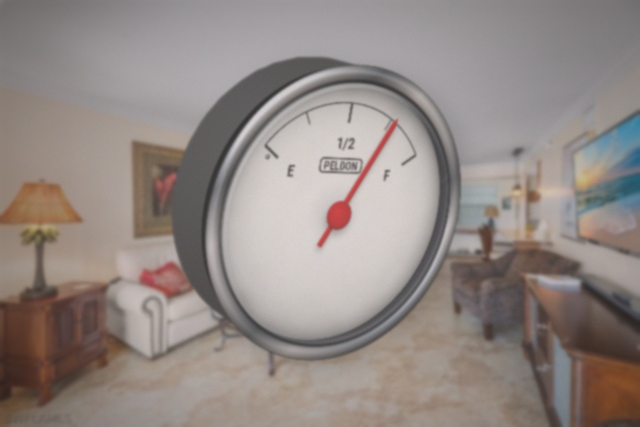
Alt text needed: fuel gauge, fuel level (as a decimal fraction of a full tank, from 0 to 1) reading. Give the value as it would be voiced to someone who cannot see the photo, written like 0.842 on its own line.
0.75
